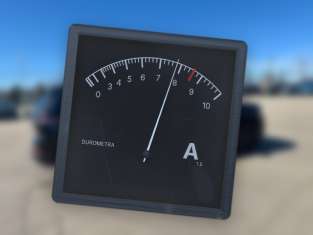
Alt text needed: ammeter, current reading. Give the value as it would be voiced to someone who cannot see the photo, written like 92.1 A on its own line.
7.8 A
